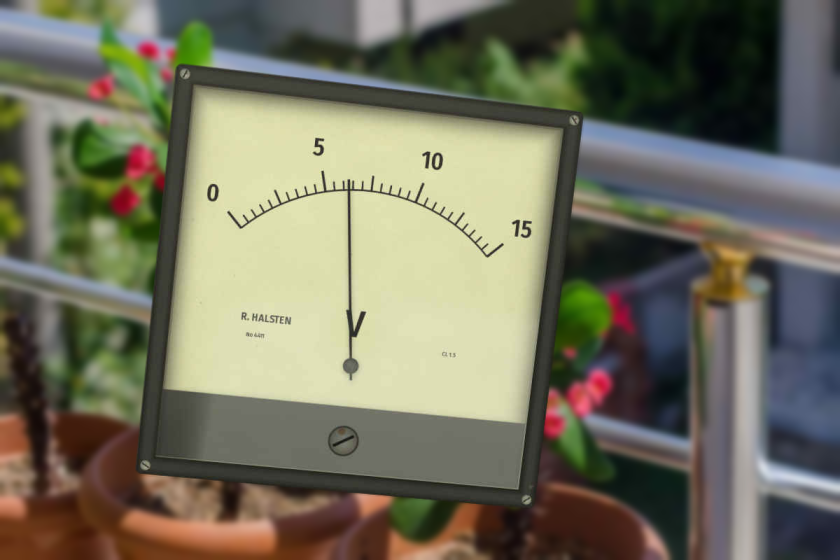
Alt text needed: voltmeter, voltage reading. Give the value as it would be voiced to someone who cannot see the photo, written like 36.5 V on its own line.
6.25 V
